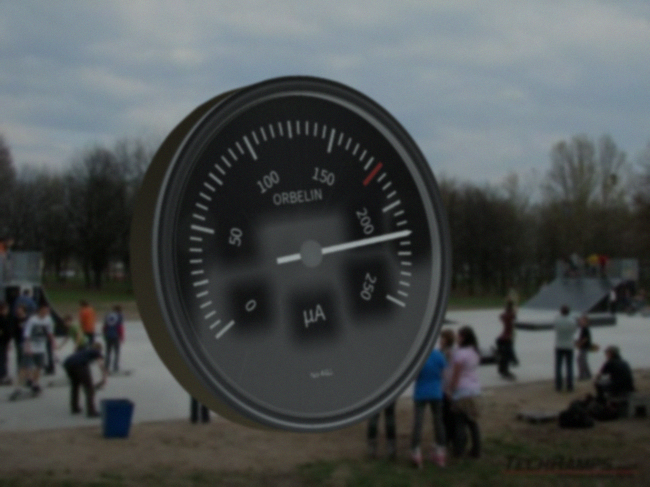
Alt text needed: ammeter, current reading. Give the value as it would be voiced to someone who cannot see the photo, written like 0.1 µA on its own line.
215 µA
